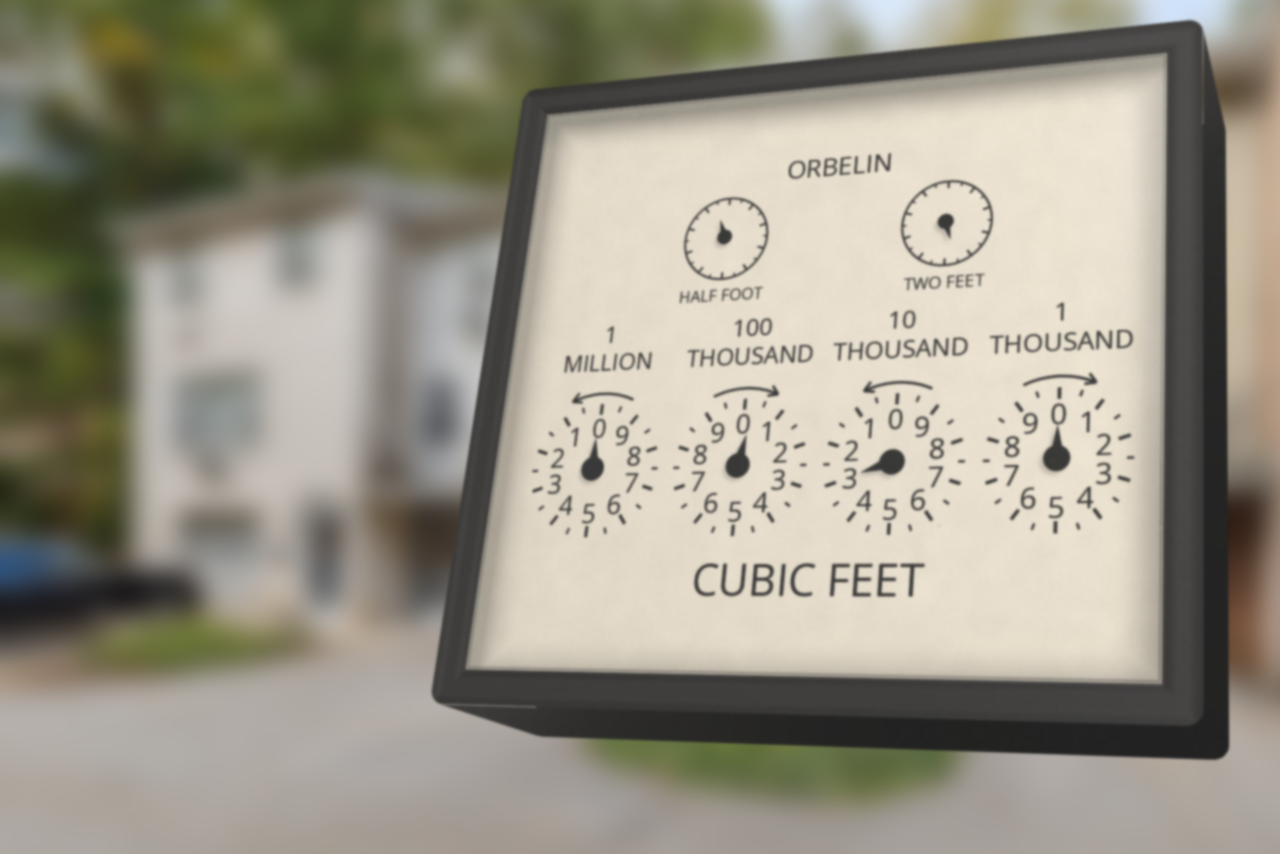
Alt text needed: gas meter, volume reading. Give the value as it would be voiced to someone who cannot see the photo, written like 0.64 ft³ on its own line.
3000 ft³
